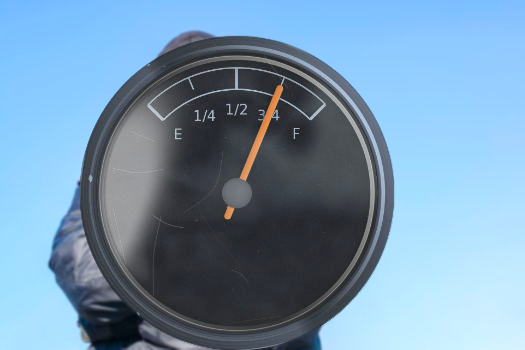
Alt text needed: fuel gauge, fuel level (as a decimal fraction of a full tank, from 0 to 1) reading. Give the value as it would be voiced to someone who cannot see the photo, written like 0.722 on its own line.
0.75
